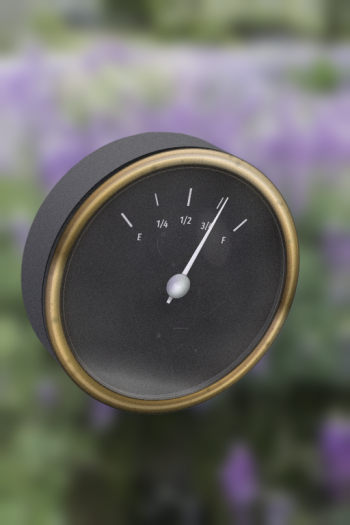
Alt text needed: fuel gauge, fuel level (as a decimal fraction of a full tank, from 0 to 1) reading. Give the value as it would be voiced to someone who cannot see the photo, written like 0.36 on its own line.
0.75
